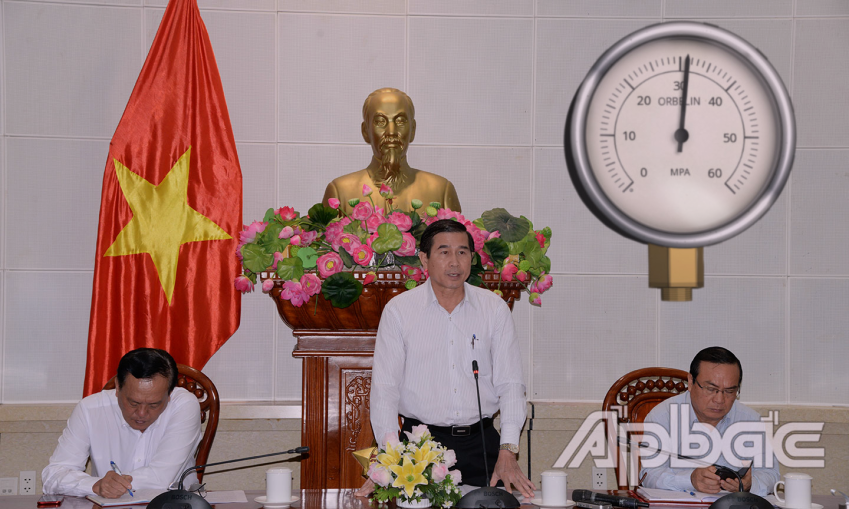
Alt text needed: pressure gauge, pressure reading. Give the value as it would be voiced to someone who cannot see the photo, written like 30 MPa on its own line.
31 MPa
